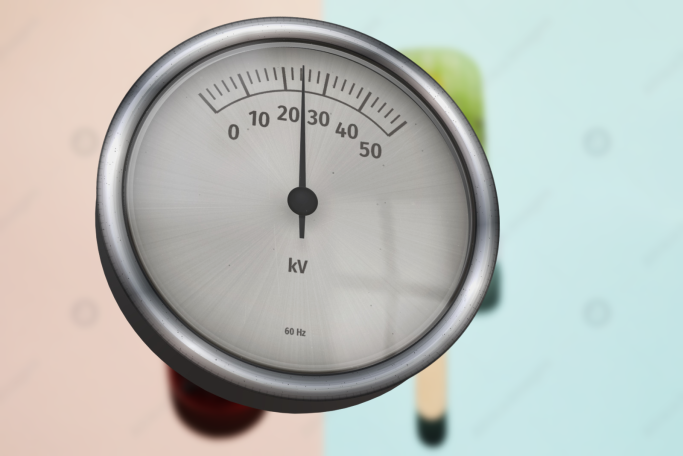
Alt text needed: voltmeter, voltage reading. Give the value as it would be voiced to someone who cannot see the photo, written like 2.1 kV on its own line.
24 kV
